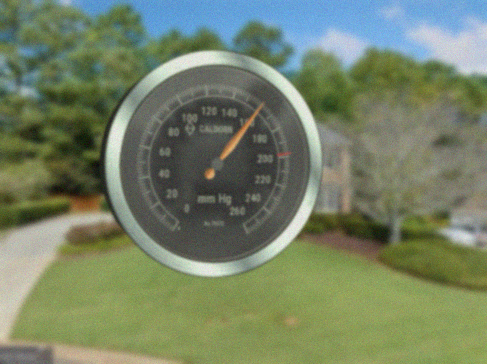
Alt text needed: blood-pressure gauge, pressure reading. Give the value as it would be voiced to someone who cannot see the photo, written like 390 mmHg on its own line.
160 mmHg
